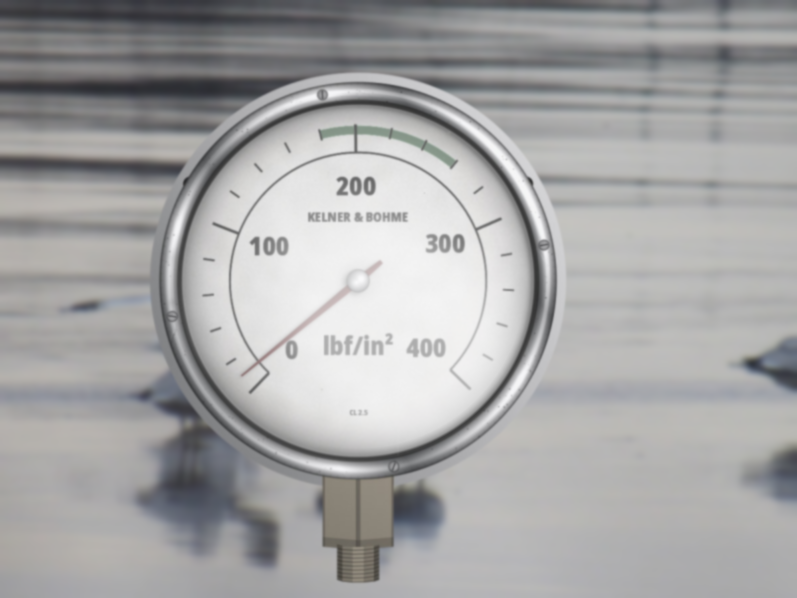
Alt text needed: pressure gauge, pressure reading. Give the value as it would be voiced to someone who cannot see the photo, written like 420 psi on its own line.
10 psi
